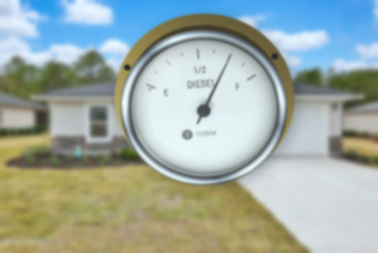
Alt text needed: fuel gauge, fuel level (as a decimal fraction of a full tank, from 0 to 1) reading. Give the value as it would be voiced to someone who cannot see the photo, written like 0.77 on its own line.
0.75
